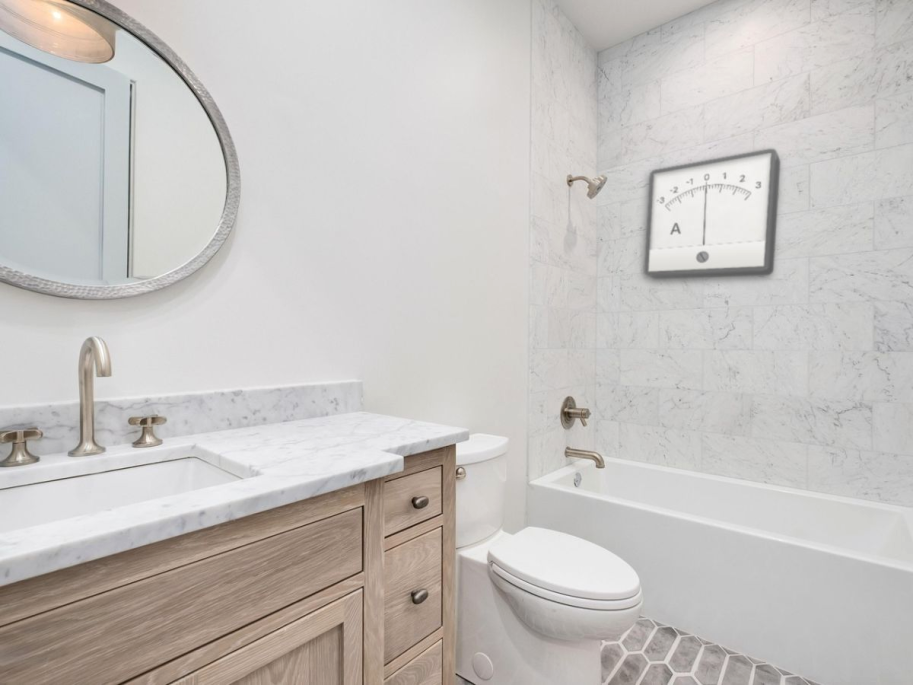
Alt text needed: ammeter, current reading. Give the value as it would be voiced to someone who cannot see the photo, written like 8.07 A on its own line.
0 A
